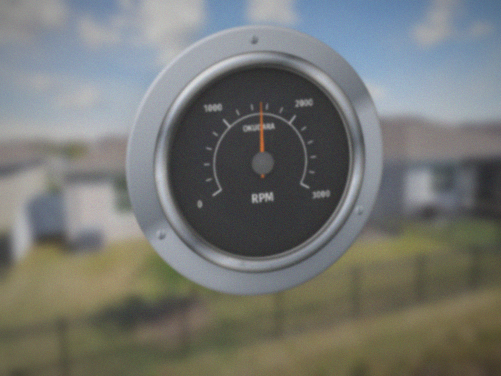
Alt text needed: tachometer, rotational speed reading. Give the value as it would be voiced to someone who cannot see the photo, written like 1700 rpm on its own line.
1500 rpm
